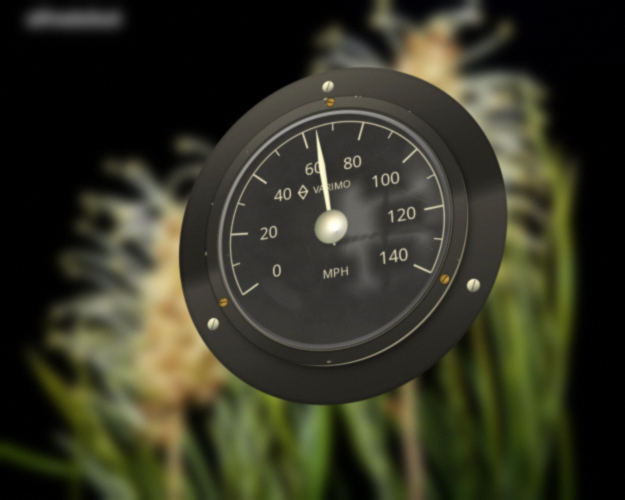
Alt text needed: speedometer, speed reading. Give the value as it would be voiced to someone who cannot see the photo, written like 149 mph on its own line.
65 mph
